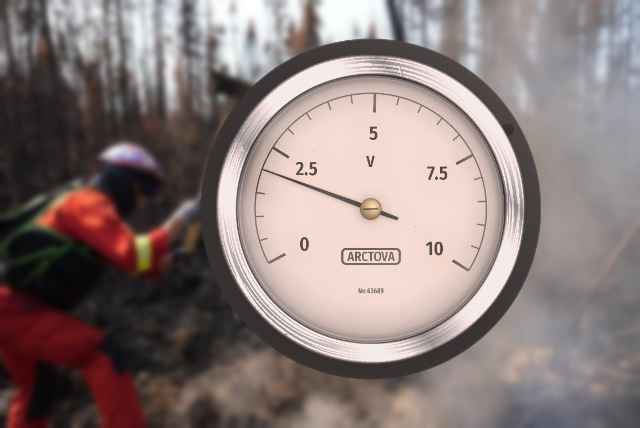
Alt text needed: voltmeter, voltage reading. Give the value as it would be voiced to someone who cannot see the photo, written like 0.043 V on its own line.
2 V
